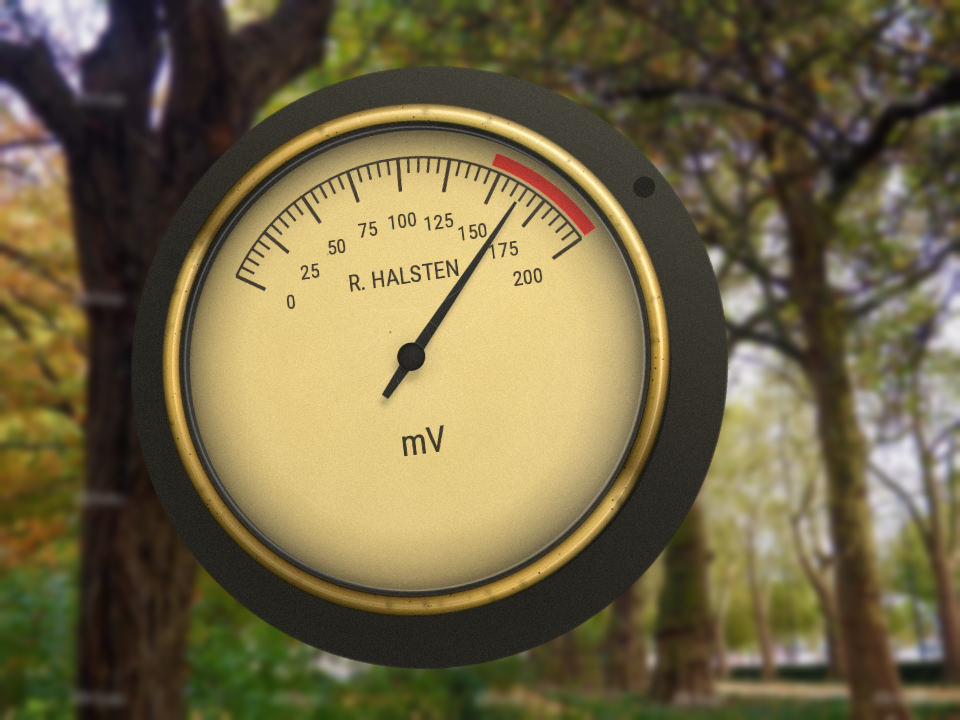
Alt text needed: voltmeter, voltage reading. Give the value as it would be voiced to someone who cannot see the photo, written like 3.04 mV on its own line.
165 mV
